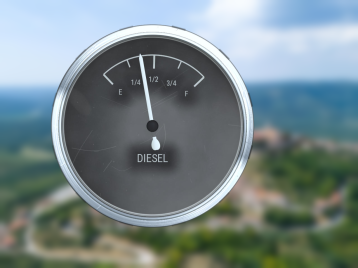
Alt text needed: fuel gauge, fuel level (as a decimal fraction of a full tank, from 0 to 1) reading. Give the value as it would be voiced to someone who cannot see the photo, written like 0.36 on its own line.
0.375
